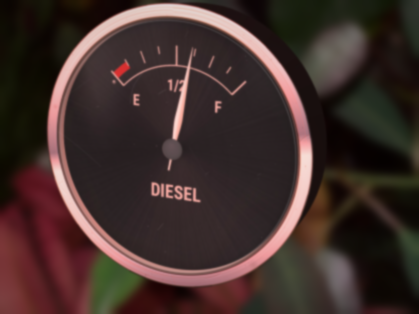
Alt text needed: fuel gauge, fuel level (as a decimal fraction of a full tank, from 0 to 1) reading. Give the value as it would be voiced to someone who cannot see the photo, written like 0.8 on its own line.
0.625
